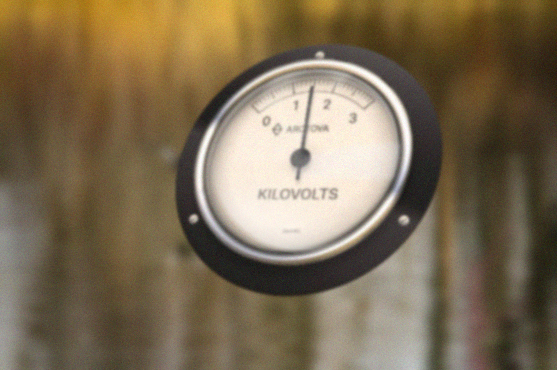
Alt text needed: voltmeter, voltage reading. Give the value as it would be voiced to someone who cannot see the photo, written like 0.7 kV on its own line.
1.5 kV
